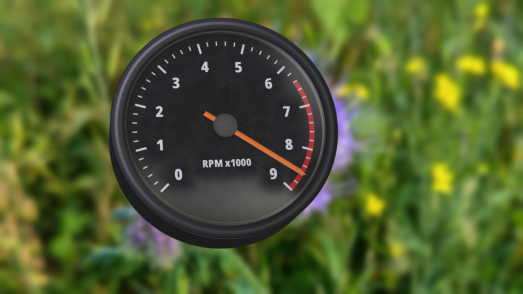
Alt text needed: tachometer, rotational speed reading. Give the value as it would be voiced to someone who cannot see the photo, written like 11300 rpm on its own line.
8600 rpm
